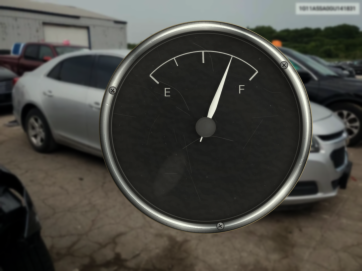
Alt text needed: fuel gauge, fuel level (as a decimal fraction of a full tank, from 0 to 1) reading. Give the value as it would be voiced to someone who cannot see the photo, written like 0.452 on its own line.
0.75
